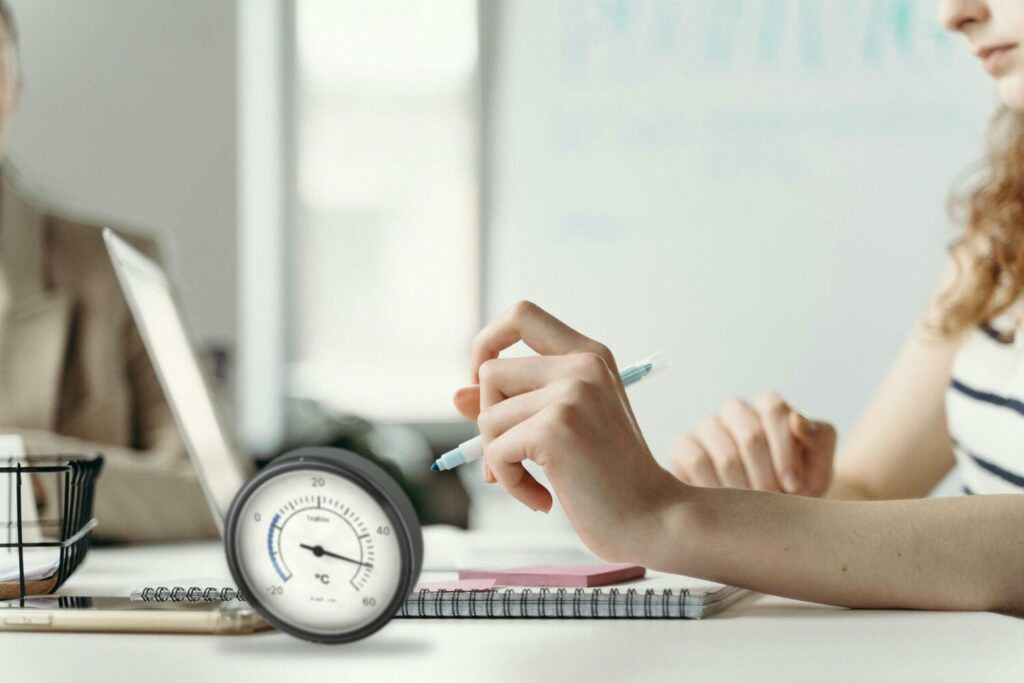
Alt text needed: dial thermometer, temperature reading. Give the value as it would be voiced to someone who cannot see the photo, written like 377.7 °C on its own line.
50 °C
